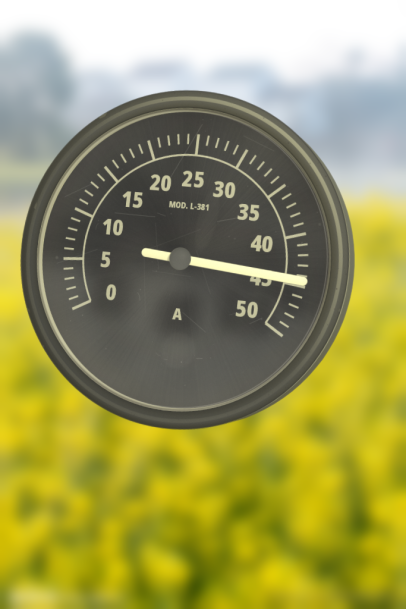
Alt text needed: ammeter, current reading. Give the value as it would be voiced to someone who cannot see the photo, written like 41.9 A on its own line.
44.5 A
